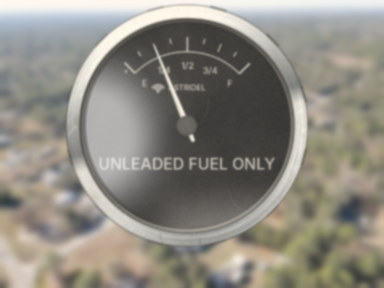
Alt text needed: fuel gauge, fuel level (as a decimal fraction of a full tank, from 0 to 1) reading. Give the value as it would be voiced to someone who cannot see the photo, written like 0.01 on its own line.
0.25
